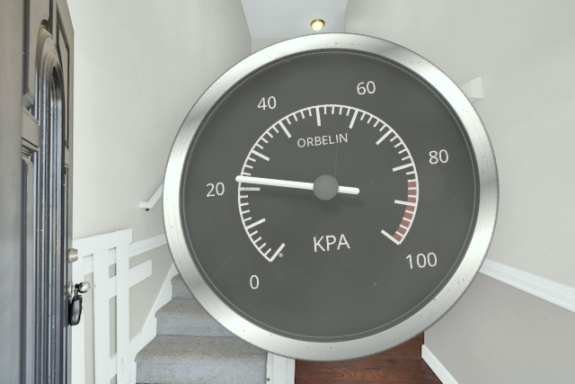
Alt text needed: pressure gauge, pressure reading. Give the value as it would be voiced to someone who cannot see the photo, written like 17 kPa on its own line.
22 kPa
